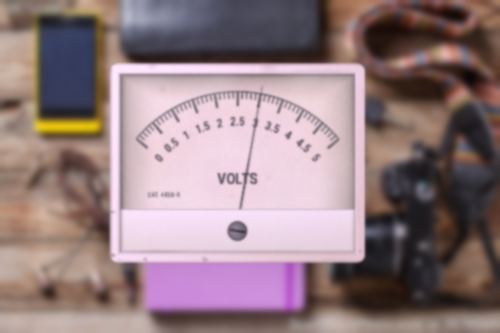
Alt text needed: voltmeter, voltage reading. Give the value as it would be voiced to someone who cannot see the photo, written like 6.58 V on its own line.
3 V
